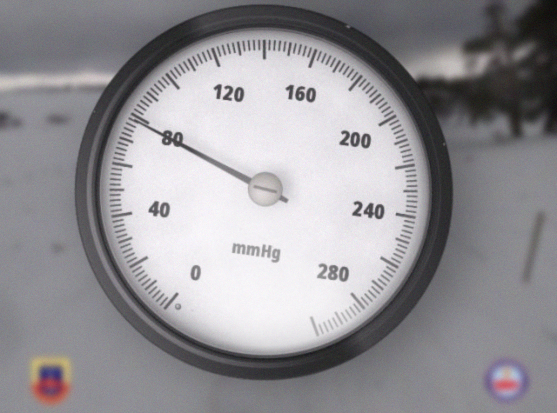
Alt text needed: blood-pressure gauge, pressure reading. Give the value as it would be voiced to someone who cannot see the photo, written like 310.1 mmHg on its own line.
78 mmHg
